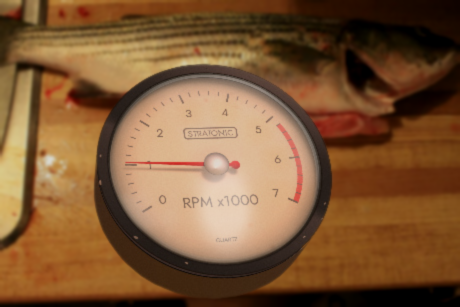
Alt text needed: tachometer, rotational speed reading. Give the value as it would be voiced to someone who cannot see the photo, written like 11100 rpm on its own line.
1000 rpm
